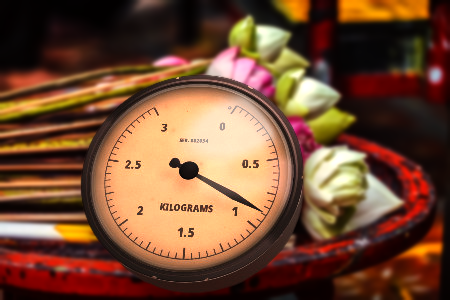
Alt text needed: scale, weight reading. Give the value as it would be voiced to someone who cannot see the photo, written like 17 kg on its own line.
0.9 kg
